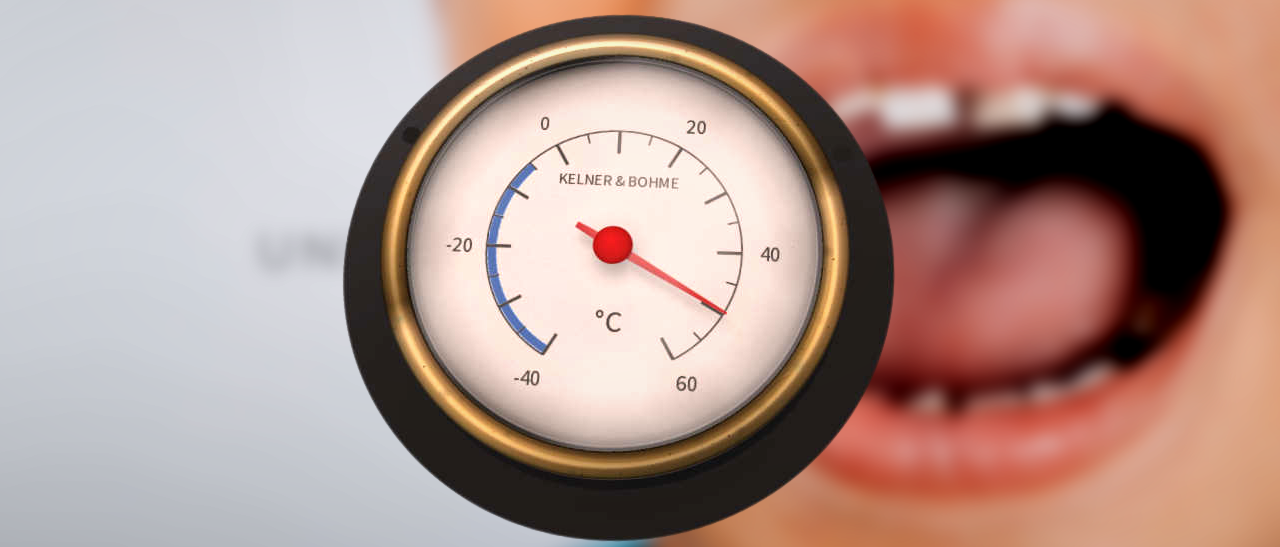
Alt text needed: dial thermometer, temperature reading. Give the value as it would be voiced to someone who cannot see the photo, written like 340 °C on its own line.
50 °C
